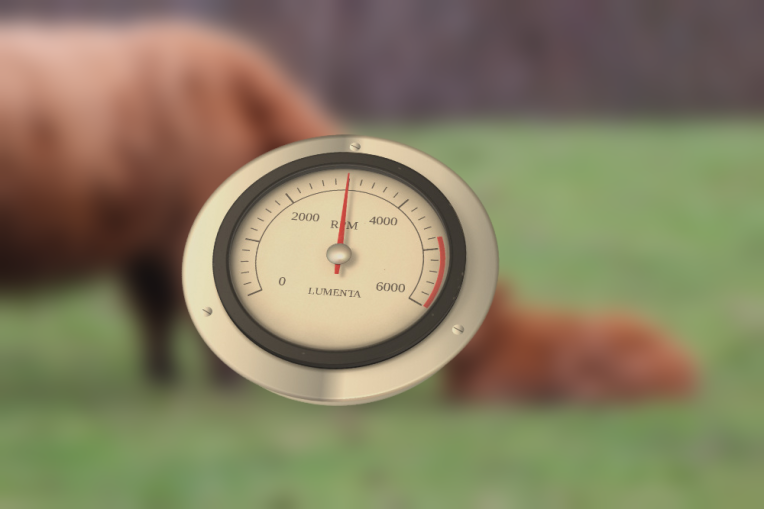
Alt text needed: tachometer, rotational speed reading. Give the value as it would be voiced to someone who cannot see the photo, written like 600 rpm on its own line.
3000 rpm
